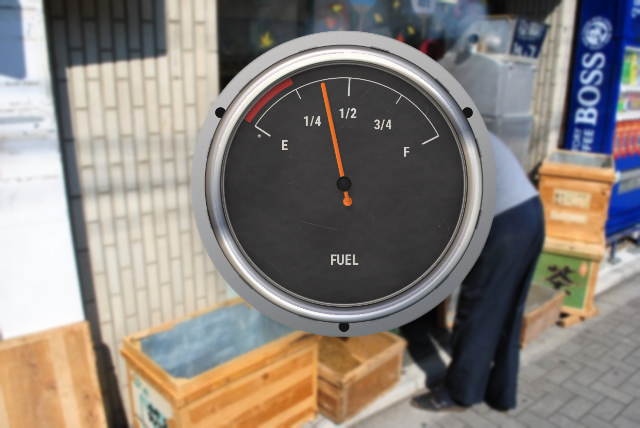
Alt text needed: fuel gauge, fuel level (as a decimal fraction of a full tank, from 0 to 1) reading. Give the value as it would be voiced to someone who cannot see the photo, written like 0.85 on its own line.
0.375
